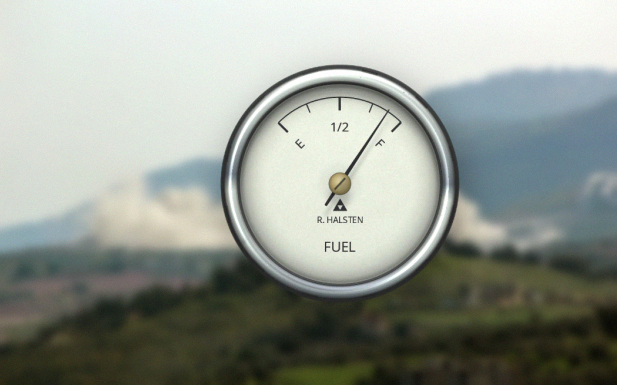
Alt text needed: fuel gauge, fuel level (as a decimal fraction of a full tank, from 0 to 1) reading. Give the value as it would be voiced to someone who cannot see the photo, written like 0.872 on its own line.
0.875
